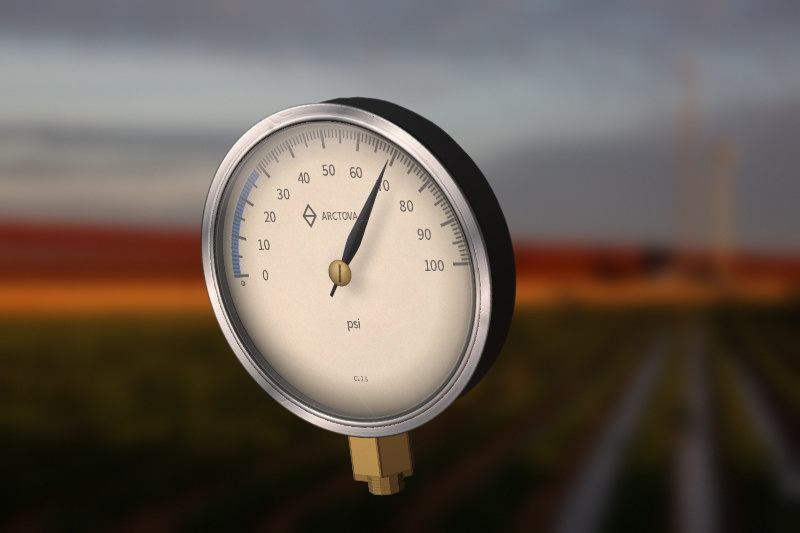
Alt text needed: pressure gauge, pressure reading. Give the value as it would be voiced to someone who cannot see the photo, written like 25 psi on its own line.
70 psi
